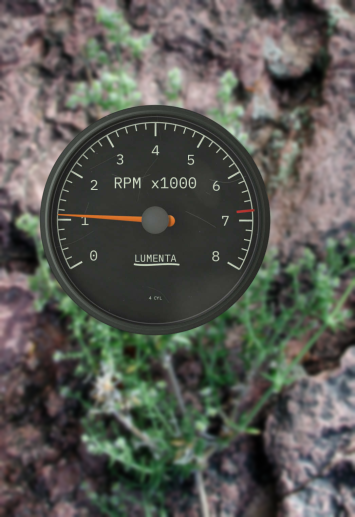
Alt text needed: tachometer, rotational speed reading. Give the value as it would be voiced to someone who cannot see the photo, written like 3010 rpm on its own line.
1100 rpm
